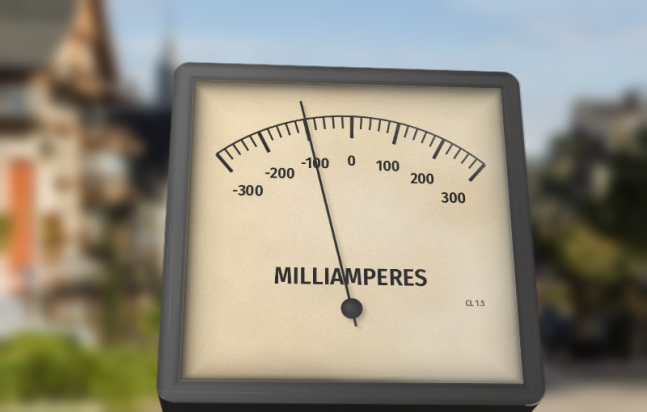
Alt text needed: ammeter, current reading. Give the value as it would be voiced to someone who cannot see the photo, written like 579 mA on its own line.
-100 mA
